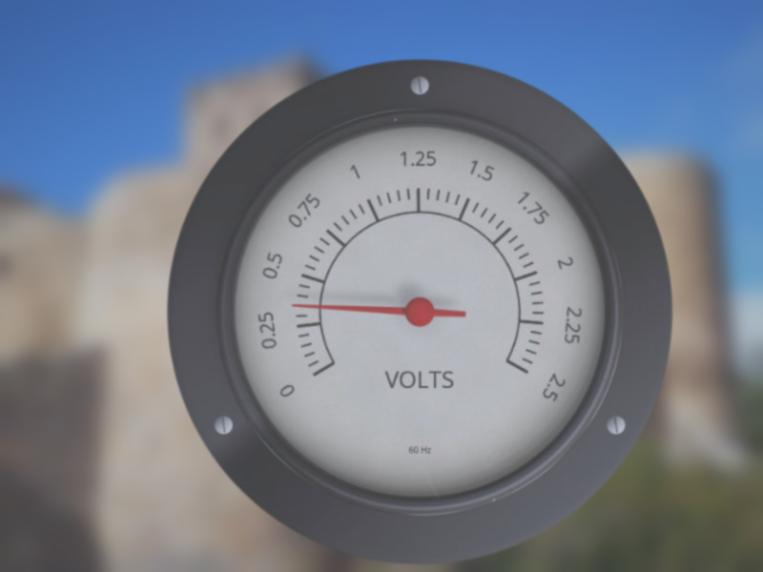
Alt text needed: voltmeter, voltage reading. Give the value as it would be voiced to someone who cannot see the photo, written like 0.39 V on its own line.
0.35 V
